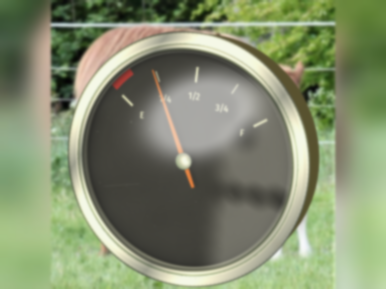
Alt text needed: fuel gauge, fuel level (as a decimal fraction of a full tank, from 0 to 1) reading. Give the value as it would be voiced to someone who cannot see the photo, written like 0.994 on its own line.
0.25
